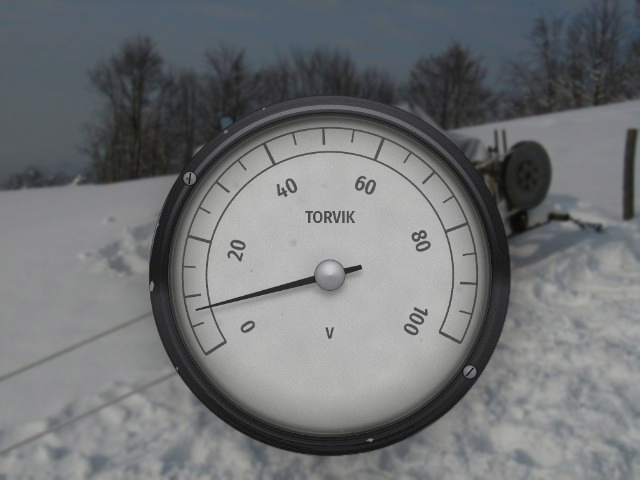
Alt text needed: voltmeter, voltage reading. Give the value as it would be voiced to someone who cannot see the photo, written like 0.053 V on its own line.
7.5 V
